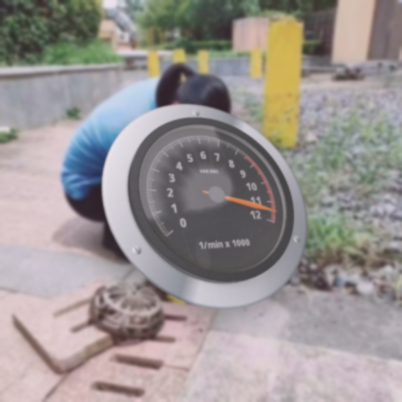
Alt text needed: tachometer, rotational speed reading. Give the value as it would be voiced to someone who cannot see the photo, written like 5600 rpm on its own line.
11500 rpm
